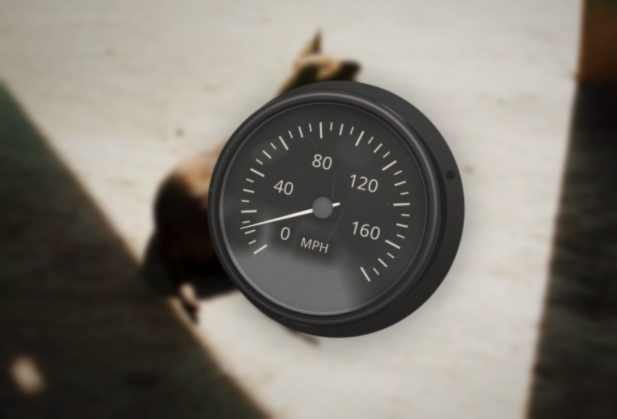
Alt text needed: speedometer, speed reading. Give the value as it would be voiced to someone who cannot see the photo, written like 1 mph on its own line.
12.5 mph
